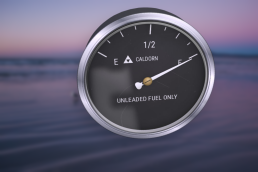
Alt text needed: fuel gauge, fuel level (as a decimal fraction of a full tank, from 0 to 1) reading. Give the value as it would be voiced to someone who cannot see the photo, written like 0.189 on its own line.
1
